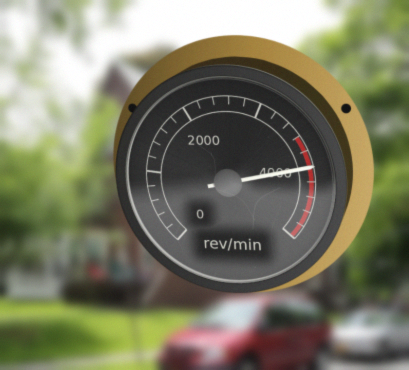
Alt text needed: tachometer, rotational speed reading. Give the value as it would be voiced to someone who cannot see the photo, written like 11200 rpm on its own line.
4000 rpm
